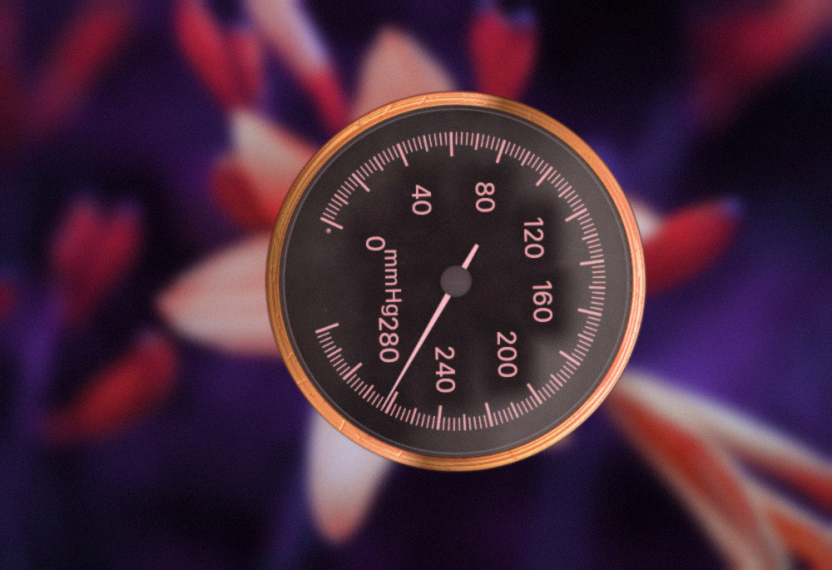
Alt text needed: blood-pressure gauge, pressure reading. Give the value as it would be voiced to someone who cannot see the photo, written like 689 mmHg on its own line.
262 mmHg
